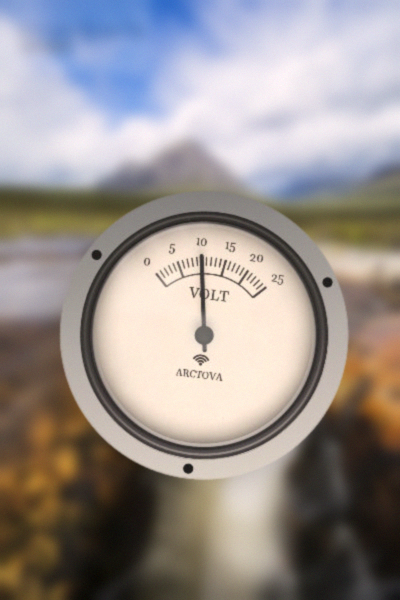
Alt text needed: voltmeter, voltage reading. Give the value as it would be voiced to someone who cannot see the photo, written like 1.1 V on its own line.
10 V
